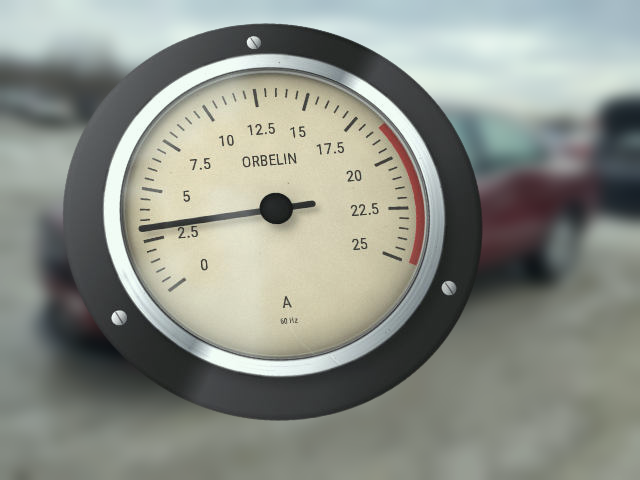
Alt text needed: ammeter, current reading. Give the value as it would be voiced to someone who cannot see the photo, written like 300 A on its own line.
3 A
